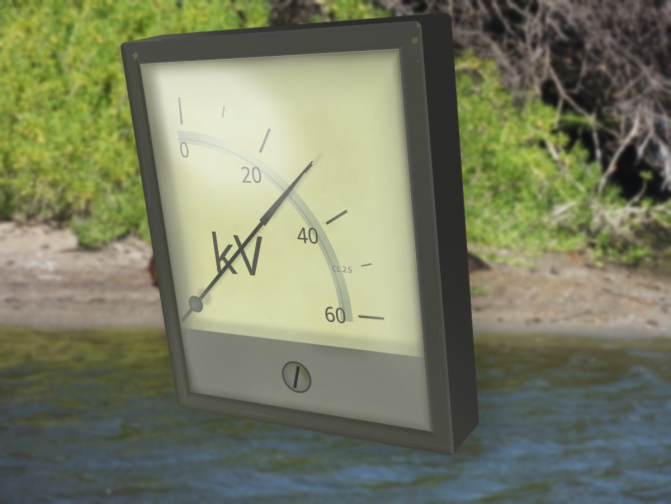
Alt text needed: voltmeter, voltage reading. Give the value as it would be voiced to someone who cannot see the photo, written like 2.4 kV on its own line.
30 kV
